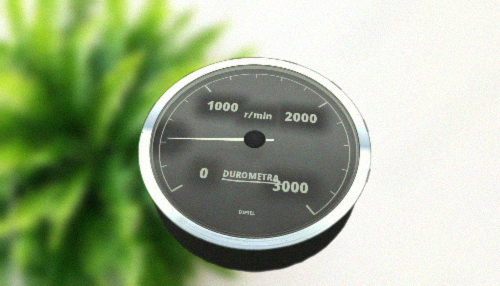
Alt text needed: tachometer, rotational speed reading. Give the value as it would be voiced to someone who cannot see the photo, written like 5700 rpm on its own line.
400 rpm
